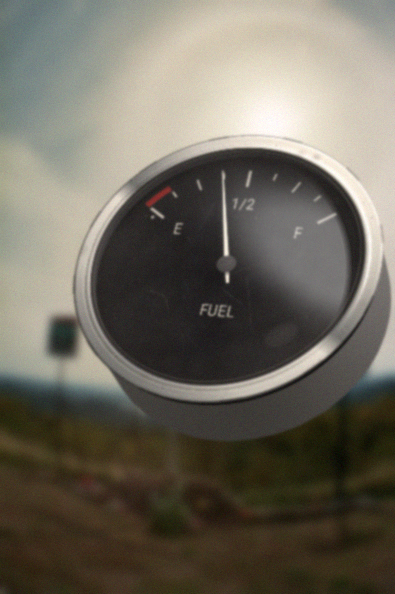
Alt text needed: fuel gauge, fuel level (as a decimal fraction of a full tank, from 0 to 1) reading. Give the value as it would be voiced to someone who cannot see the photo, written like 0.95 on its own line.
0.375
